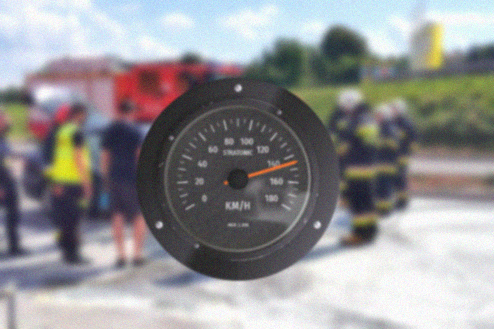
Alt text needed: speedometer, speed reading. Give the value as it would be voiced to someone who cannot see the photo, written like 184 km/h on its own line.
145 km/h
